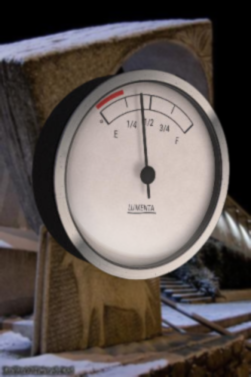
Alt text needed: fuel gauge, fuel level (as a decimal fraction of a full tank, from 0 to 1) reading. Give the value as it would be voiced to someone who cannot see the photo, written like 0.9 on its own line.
0.375
